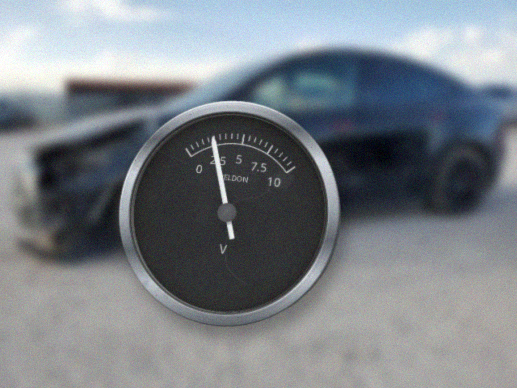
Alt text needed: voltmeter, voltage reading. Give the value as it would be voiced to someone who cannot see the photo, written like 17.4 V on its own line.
2.5 V
